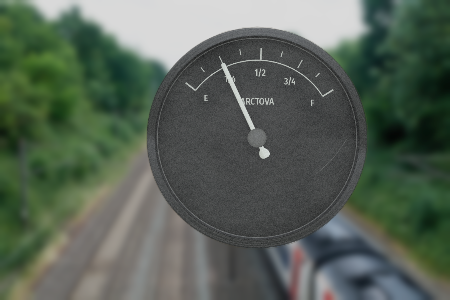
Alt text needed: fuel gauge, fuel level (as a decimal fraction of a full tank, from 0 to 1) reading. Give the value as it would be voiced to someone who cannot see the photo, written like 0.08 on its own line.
0.25
